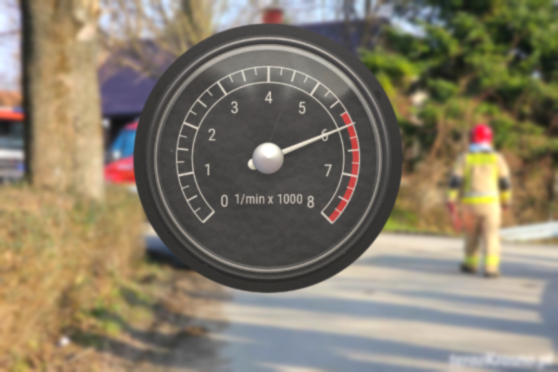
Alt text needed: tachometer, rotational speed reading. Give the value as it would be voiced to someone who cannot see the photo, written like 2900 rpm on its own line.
6000 rpm
